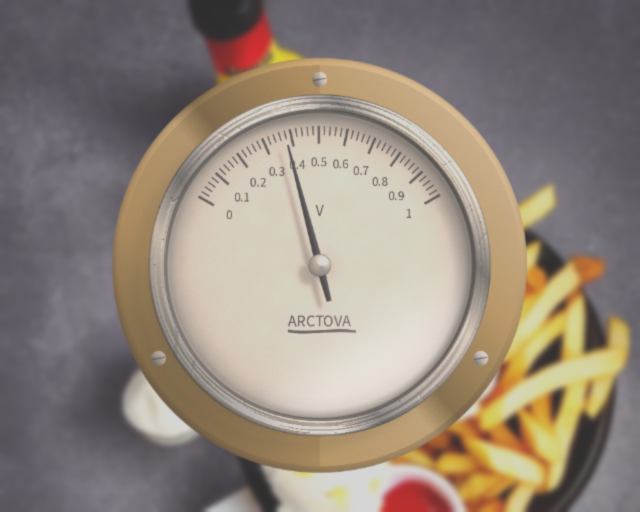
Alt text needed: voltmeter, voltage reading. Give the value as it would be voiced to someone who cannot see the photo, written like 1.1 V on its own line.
0.38 V
